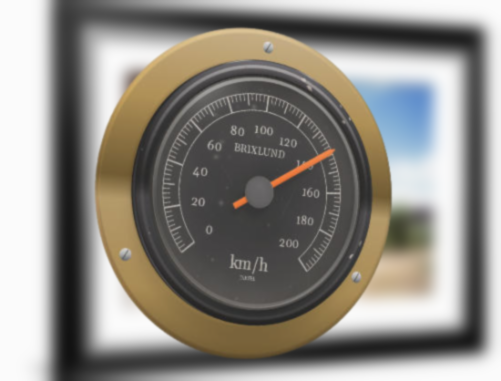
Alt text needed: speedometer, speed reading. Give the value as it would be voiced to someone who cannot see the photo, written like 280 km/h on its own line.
140 km/h
